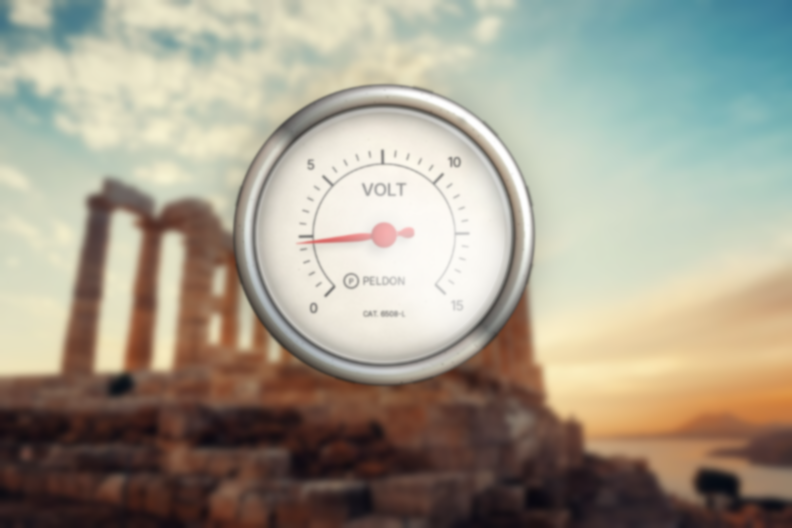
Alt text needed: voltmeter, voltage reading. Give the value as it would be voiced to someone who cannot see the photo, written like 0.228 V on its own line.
2.25 V
